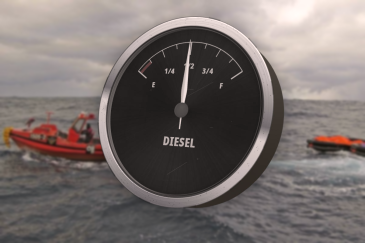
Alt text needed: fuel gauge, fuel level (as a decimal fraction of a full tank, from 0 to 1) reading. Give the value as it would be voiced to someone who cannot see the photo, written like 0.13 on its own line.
0.5
